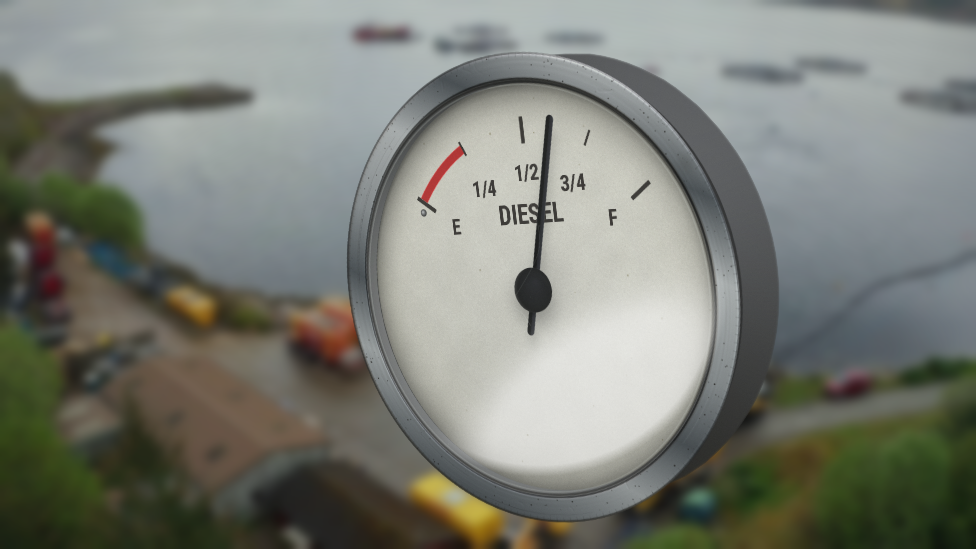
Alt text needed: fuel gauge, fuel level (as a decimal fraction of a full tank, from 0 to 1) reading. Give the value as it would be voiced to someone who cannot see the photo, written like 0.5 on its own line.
0.625
